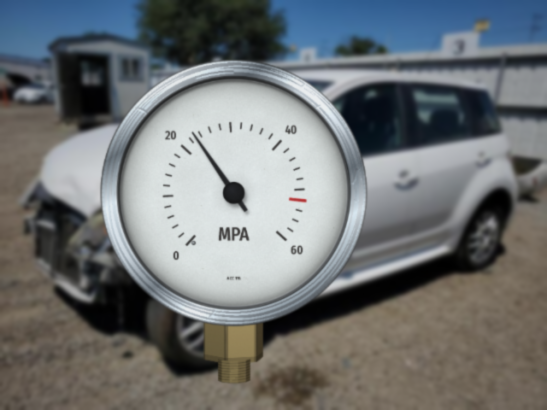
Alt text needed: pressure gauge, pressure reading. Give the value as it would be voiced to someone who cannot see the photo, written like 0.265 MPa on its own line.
23 MPa
